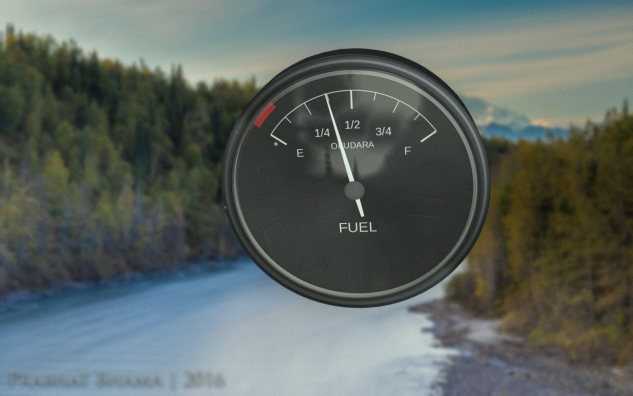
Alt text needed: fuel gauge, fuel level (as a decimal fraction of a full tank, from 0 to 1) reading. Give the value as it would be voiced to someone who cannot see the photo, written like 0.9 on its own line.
0.375
